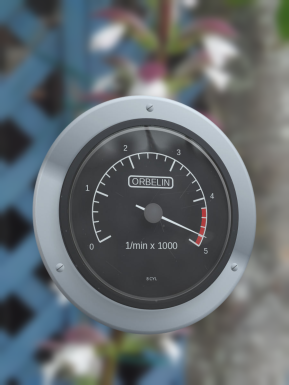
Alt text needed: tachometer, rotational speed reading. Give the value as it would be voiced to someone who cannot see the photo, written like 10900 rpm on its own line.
4800 rpm
